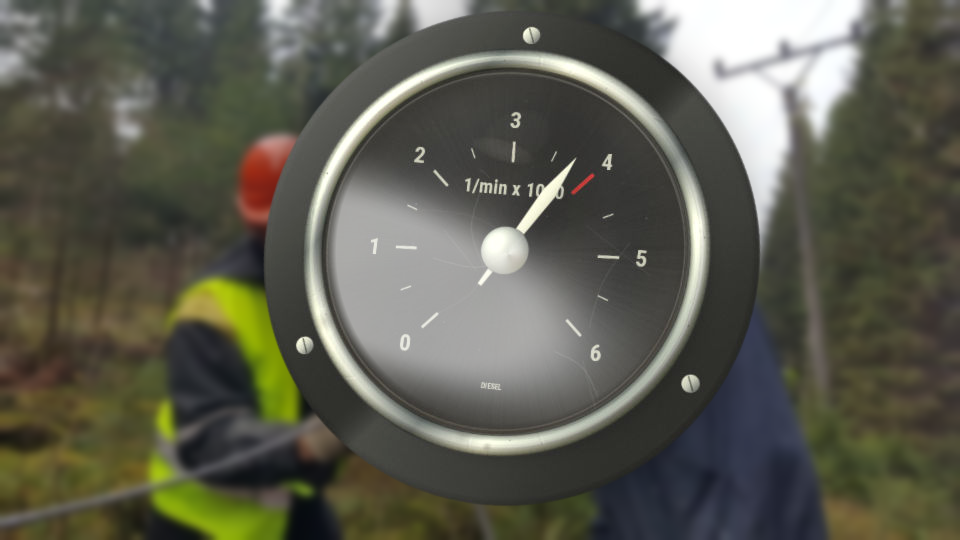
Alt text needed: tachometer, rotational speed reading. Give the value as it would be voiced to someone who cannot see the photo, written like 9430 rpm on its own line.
3750 rpm
